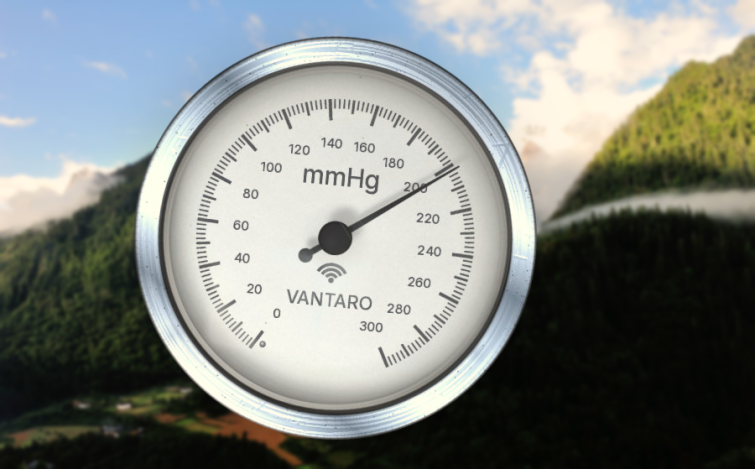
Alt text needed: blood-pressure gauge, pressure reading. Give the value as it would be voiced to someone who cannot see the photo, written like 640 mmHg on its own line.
202 mmHg
